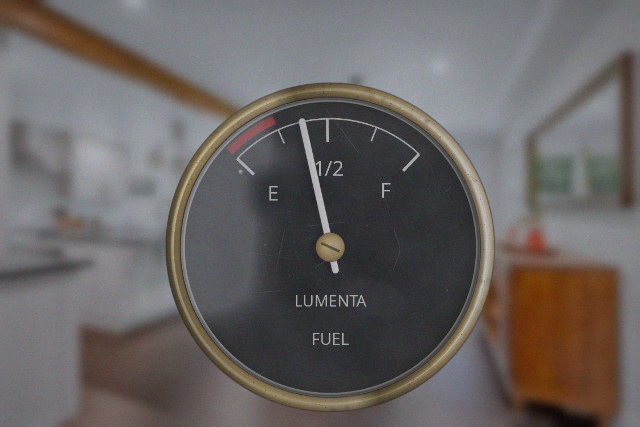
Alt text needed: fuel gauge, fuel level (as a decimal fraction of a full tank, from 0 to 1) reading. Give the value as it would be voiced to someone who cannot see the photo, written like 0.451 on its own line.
0.375
